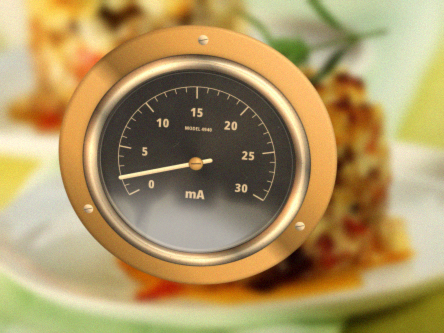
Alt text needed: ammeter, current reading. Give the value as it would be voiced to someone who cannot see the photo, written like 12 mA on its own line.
2 mA
